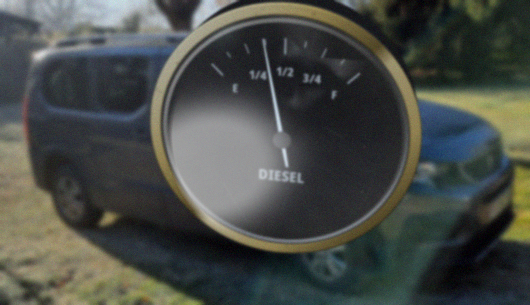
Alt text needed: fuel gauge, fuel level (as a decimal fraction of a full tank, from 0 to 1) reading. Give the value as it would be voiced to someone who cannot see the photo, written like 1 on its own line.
0.375
